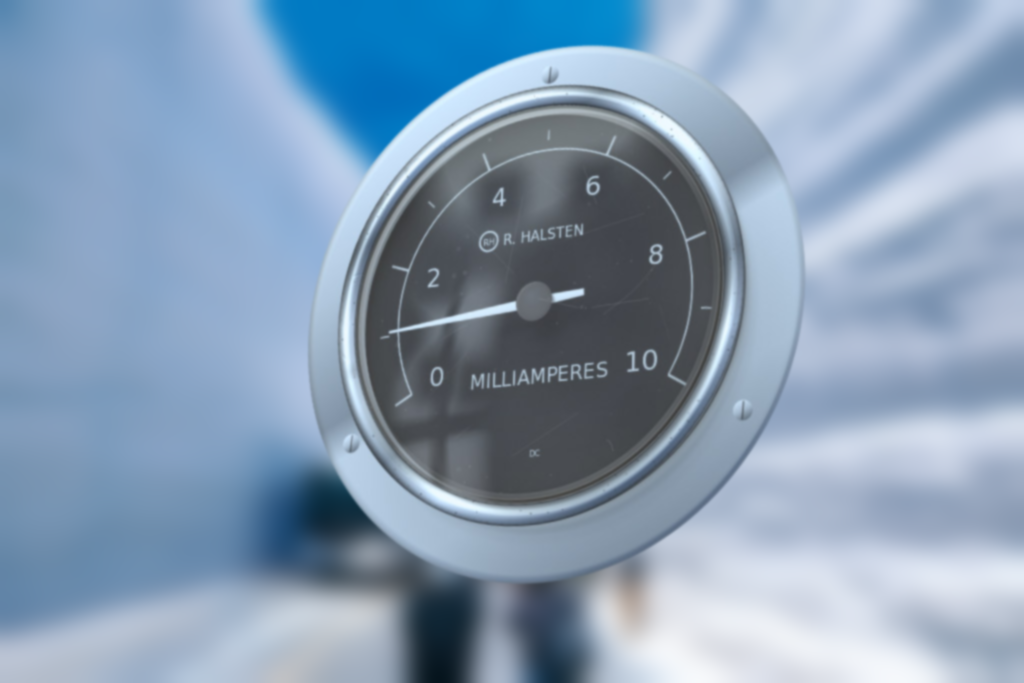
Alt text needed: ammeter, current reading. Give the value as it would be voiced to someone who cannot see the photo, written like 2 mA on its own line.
1 mA
